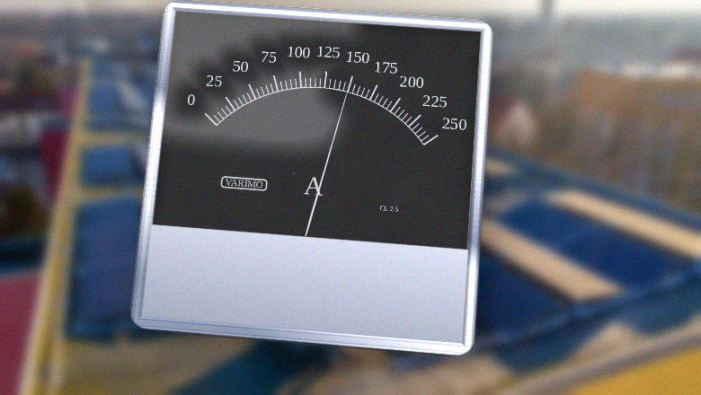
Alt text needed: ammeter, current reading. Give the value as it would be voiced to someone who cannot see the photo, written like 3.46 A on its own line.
150 A
